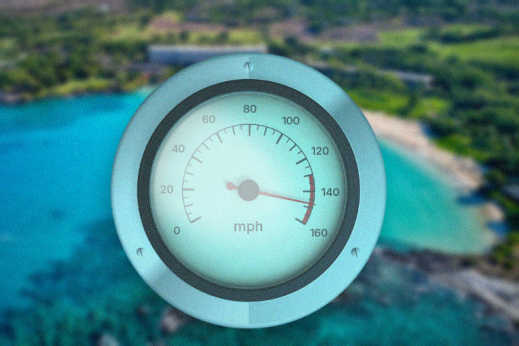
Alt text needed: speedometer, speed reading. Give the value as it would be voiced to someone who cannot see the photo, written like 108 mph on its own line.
147.5 mph
